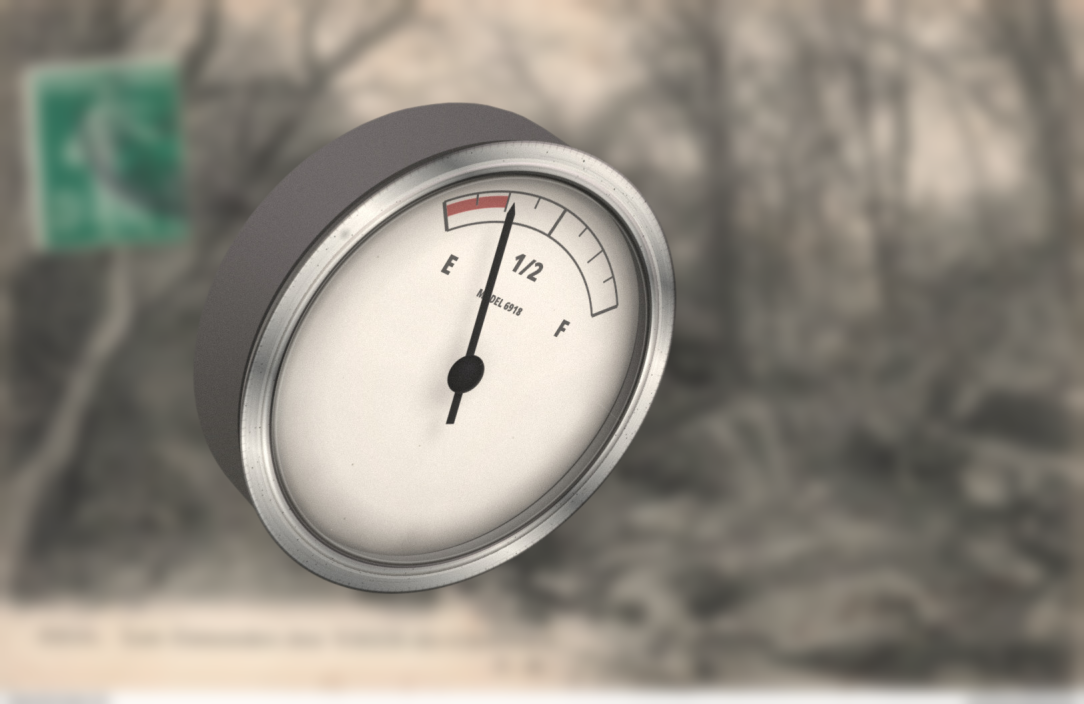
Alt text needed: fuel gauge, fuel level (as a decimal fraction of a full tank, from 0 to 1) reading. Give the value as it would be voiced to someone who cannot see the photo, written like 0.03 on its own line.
0.25
